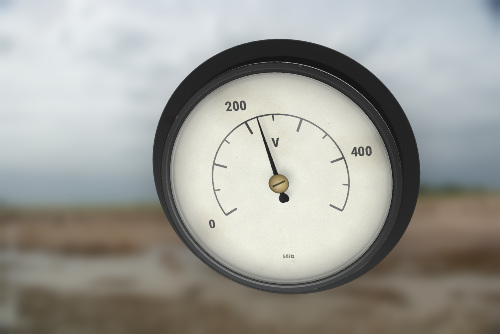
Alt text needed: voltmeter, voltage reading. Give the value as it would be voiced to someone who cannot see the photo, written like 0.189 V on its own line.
225 V
